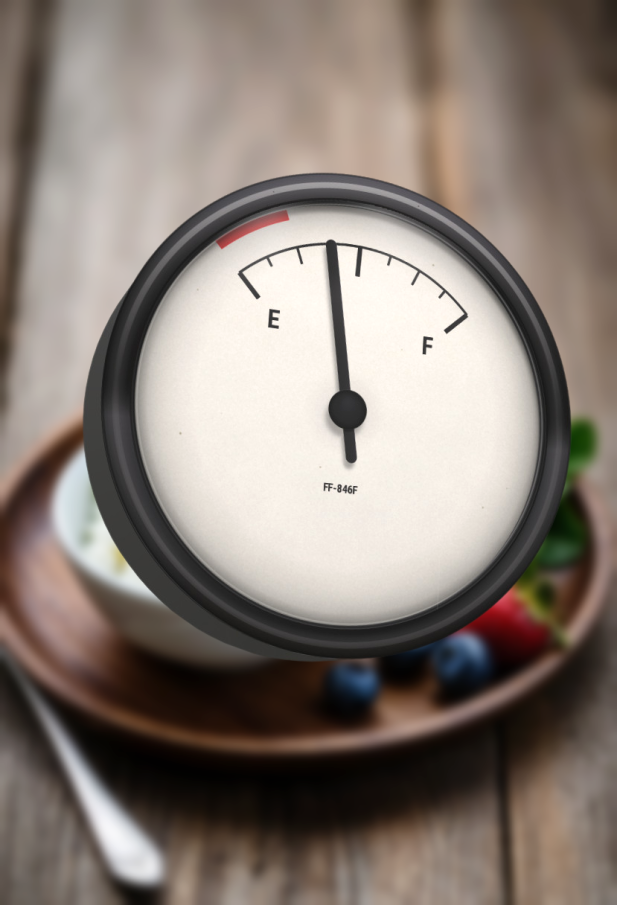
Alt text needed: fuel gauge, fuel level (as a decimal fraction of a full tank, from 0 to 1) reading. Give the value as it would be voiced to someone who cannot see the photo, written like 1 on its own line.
0.375
